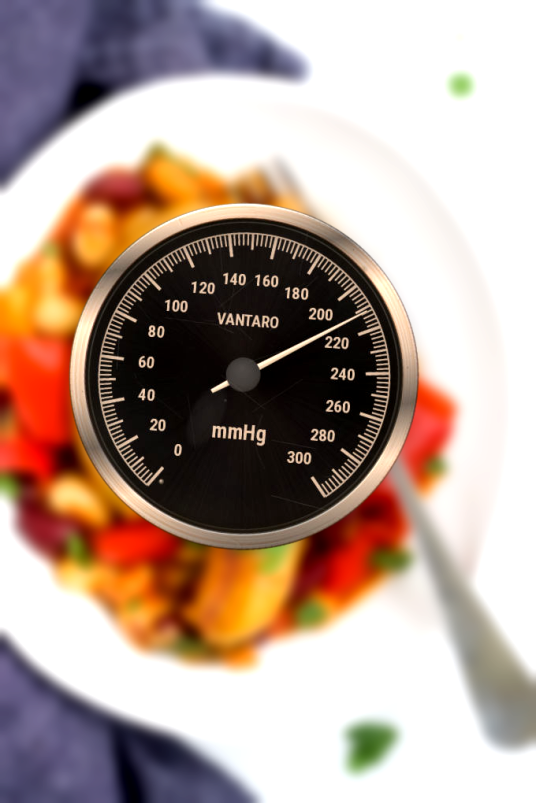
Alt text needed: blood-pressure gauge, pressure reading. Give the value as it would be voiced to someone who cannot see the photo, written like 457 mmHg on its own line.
212 mmHg
